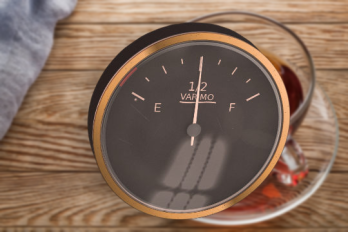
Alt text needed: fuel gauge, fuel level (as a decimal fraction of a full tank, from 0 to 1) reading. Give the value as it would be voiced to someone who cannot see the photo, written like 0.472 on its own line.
0.5
